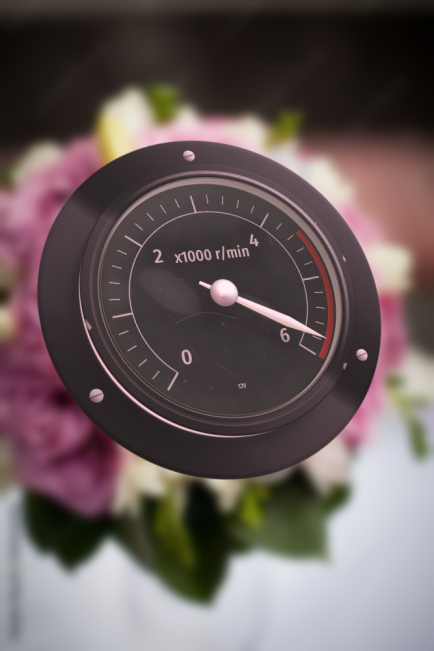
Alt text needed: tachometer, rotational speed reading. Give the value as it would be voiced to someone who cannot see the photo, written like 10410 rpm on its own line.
5800 rpm
